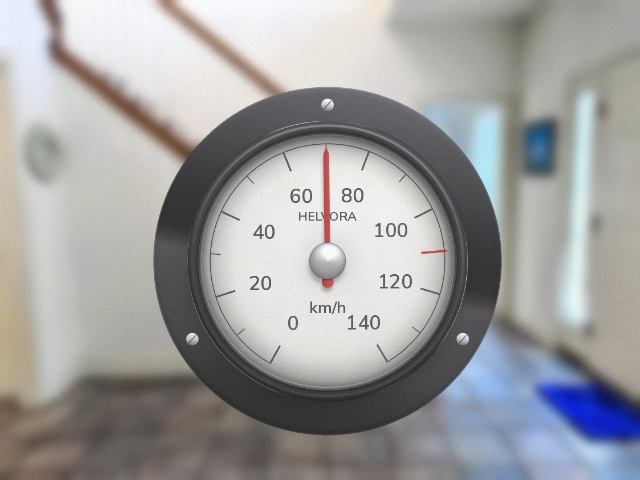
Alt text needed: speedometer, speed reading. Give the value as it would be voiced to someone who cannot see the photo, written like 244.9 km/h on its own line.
70 km/h
